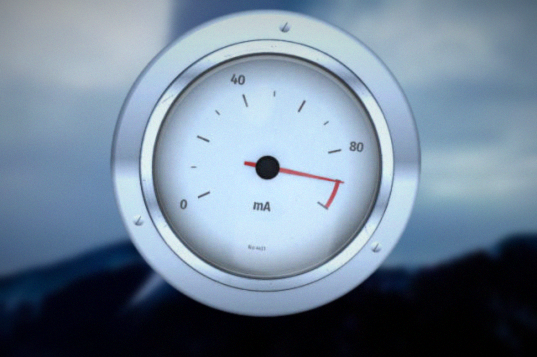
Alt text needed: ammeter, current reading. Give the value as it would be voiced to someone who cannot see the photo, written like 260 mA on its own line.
90 mA
